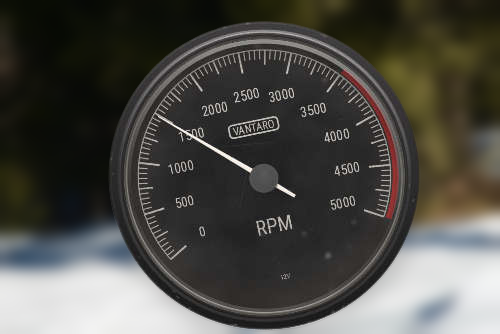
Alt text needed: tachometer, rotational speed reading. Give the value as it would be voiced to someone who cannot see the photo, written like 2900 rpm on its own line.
1500 rpm
